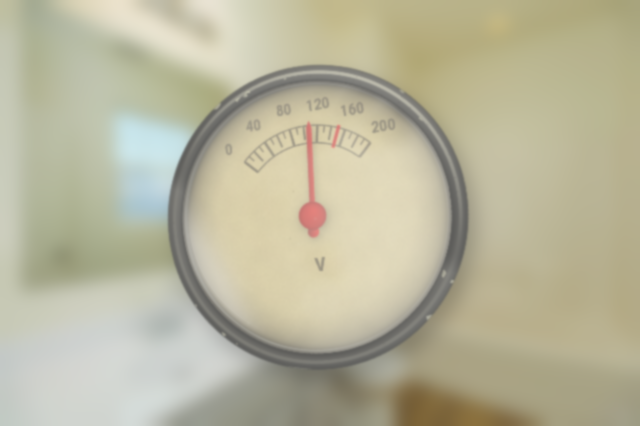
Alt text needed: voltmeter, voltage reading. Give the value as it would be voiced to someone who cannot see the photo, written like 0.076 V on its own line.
110 V
